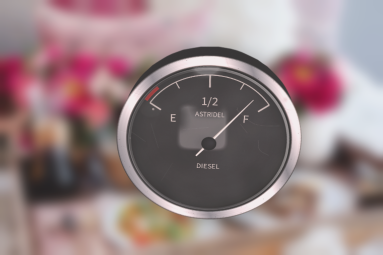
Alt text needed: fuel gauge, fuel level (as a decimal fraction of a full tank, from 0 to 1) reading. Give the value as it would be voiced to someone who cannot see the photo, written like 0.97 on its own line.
0.875
